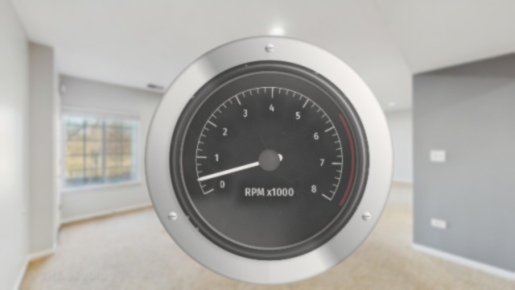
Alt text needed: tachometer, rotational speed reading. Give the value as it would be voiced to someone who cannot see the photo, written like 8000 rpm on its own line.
400 rpm
